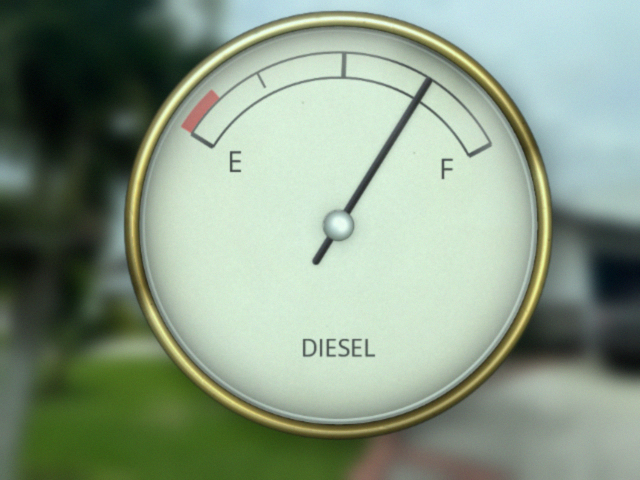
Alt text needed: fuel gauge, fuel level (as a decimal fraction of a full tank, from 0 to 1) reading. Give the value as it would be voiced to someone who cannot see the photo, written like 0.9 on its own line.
0.75
